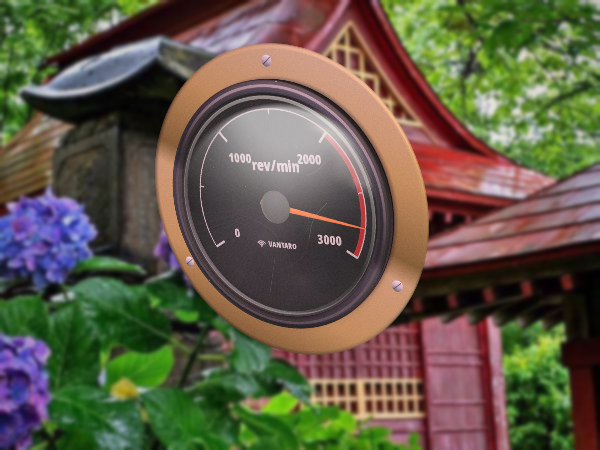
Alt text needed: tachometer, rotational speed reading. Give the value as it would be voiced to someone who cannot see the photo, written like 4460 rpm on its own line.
2750 rpm
